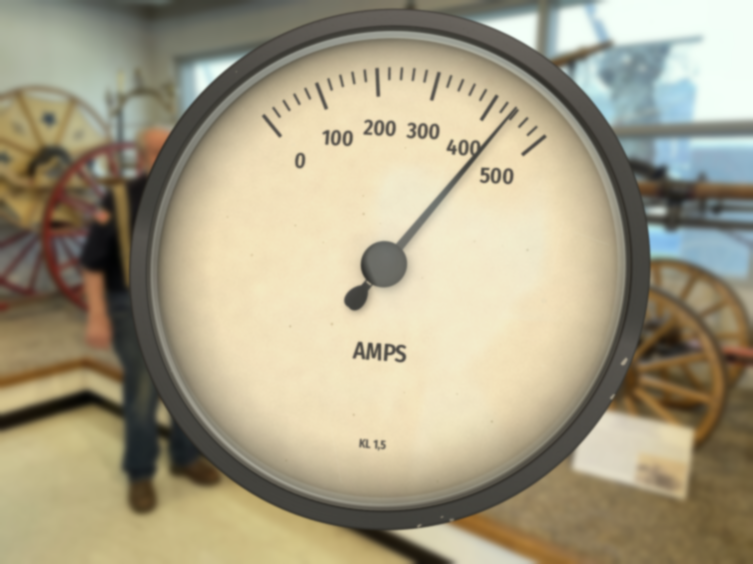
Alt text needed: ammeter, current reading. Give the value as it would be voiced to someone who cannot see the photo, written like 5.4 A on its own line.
440 A
